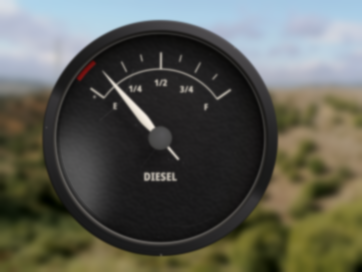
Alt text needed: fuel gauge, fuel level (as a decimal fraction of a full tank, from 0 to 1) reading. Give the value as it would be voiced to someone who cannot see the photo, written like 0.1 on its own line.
0.125
